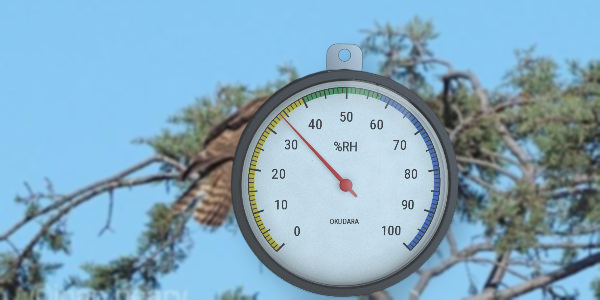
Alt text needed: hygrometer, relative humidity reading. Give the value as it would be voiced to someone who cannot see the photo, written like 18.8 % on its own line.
34 %
